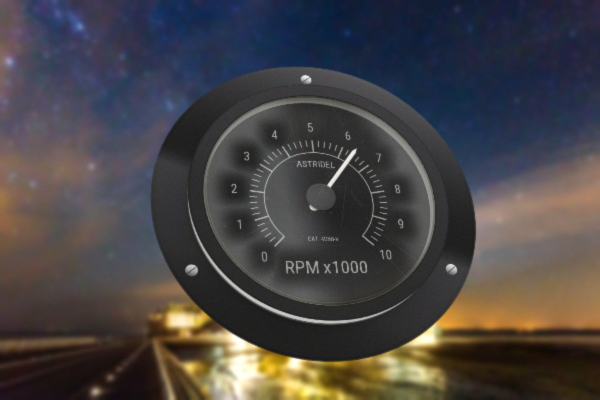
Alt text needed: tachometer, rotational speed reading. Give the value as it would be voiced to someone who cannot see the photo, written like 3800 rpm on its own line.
6400 rpm
